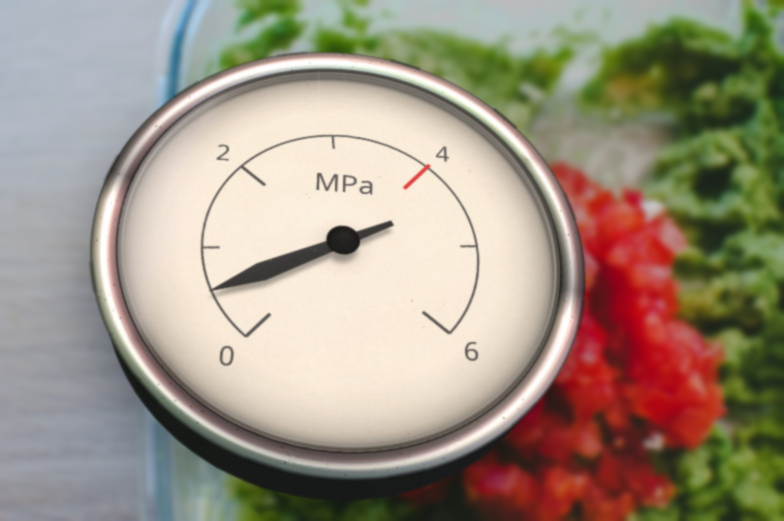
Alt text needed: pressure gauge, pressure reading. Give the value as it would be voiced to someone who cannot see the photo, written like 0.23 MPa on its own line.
0.5 MPa
